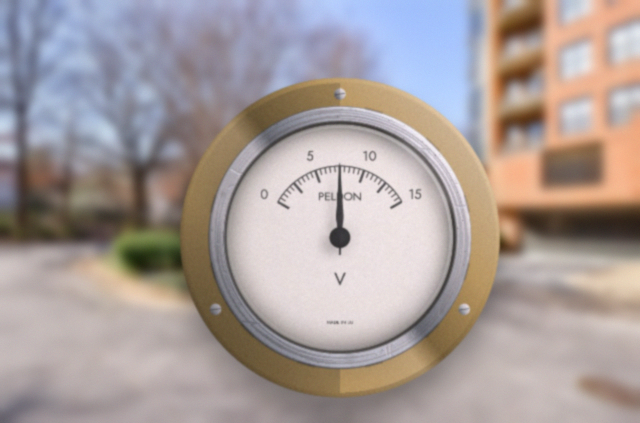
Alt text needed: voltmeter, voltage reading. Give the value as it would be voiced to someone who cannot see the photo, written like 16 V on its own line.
7.5 V
